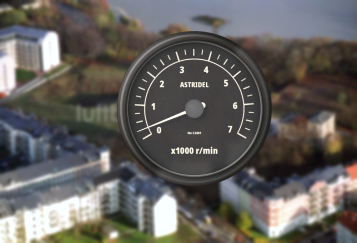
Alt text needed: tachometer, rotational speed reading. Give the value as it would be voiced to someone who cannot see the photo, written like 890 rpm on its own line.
250 rpm
